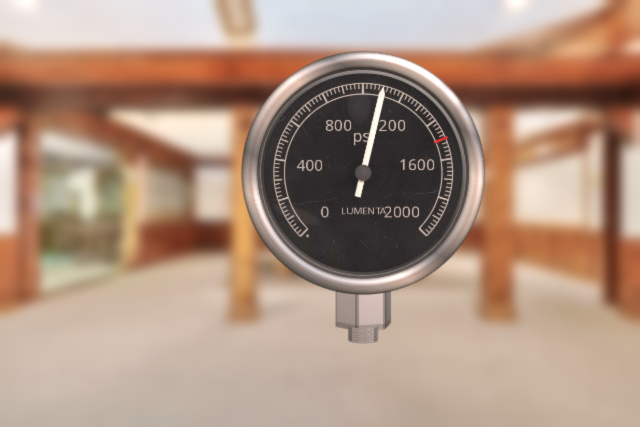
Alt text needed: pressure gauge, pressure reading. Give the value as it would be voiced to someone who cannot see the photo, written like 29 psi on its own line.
1100 psi
